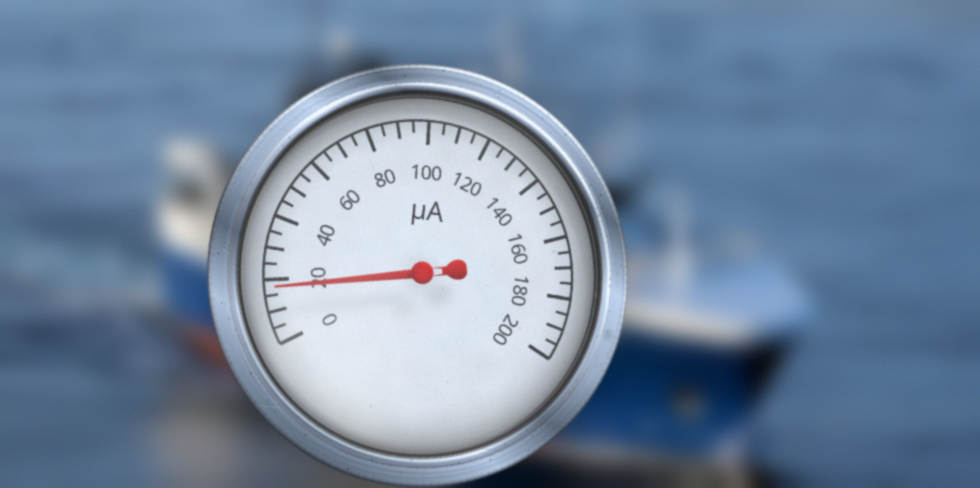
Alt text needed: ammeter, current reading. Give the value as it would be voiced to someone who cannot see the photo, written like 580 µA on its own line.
17.5 µA
